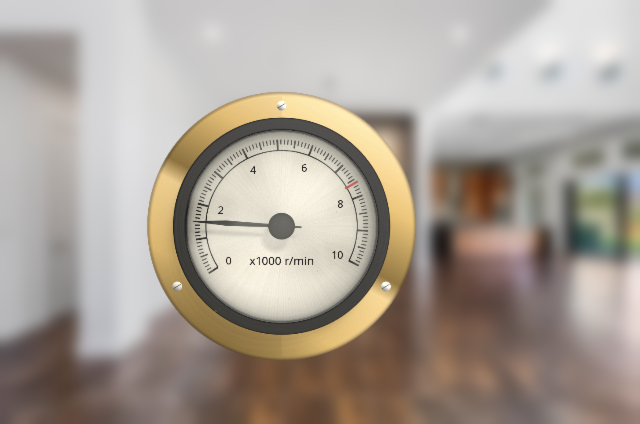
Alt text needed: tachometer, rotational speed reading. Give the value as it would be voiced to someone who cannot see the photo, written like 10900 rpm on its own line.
1500 rpm
